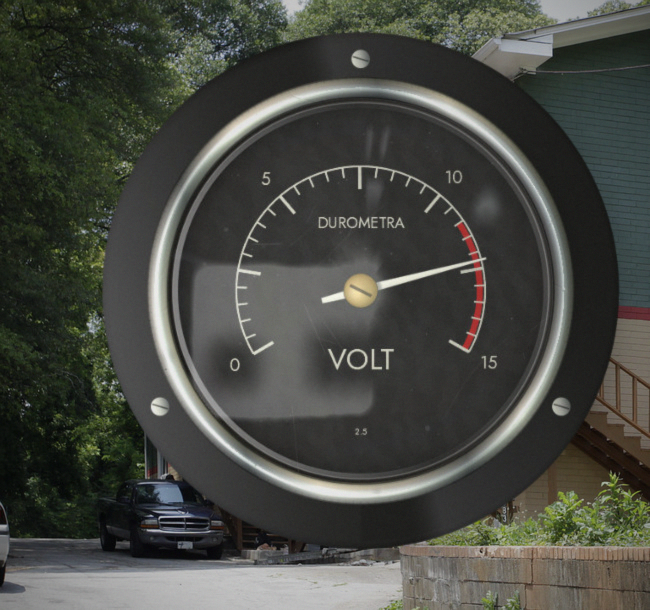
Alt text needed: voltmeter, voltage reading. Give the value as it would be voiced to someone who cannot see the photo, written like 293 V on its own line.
12.25 V
